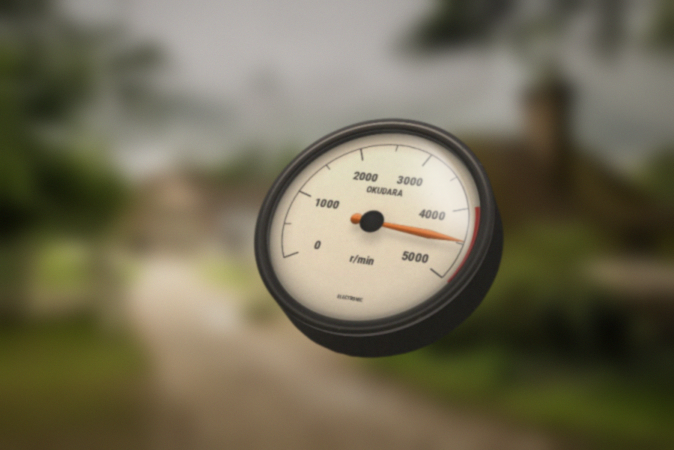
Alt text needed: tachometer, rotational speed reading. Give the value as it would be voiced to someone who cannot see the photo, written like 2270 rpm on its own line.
4500 rpm
